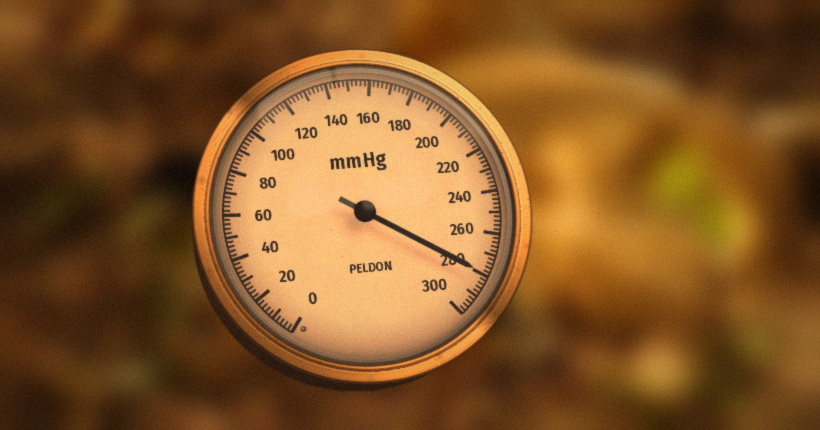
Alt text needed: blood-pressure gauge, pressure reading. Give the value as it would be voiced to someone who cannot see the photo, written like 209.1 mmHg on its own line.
280 mmHg
